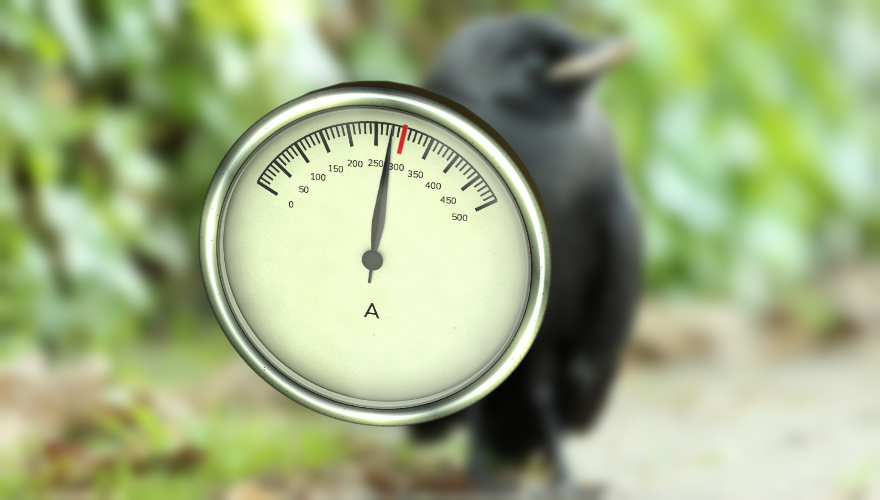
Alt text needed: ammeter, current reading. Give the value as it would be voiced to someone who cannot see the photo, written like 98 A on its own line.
280 A
